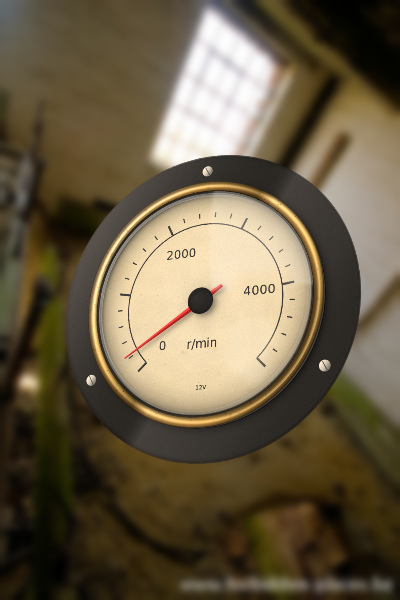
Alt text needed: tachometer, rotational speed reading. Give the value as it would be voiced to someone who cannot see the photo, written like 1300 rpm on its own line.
200 rpm
